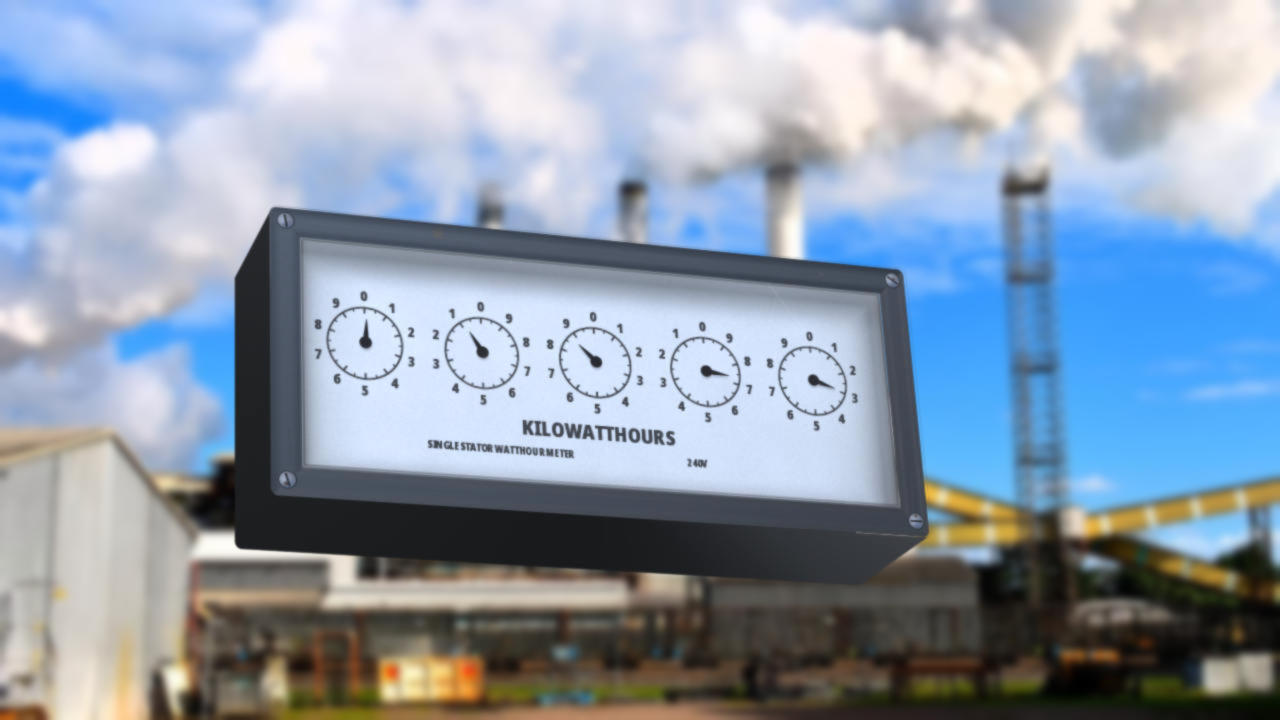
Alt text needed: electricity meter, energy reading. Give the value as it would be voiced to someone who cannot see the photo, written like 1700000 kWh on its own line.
873 kWh
